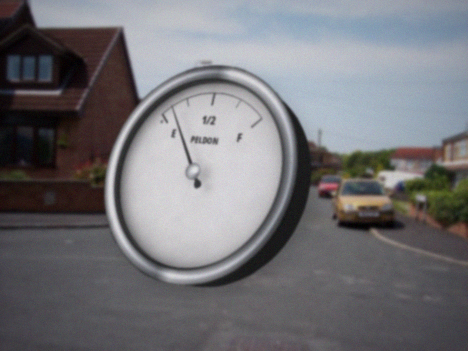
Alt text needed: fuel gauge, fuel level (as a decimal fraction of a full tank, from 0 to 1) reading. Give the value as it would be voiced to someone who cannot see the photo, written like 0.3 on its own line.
0.125
